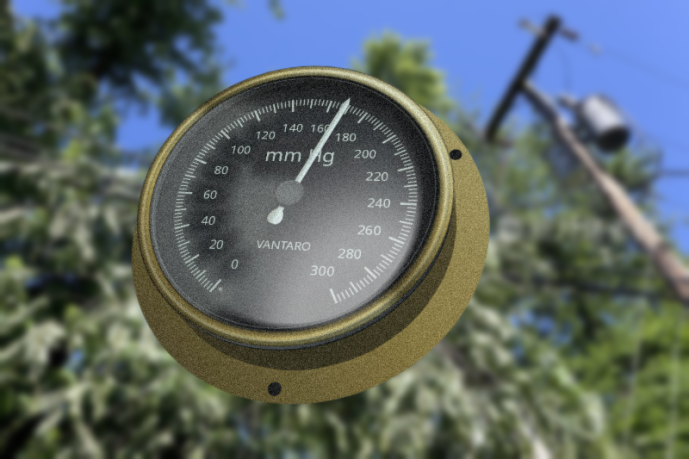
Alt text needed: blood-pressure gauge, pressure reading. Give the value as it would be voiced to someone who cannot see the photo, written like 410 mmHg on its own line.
170 mmHg
